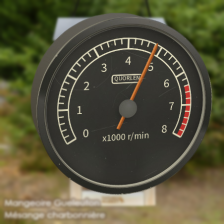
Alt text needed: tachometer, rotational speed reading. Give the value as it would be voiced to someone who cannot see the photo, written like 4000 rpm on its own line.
4800 rpm
